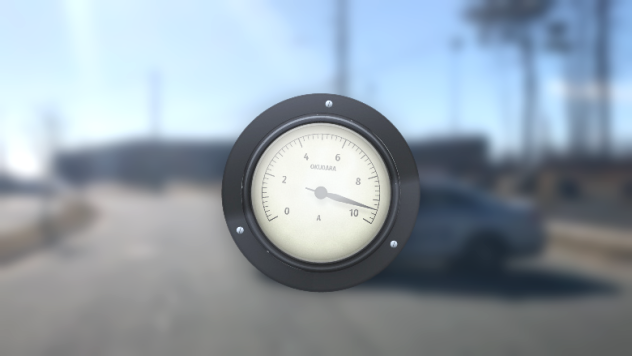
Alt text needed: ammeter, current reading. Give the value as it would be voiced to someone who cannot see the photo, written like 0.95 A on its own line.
9.4 A
